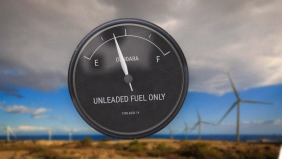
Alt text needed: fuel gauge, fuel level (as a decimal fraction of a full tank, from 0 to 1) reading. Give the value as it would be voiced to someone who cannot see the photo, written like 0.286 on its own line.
0.375
